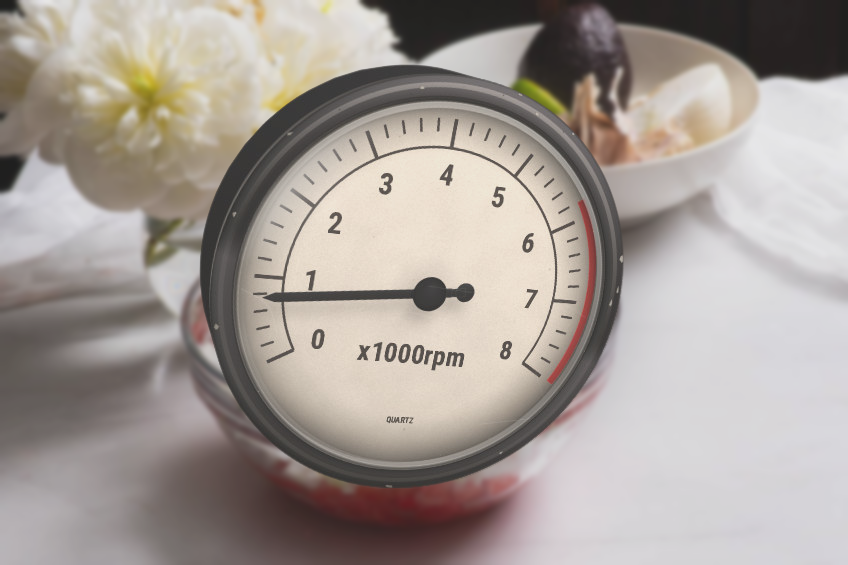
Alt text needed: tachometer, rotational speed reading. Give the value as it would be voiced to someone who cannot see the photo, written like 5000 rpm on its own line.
800 rpm
